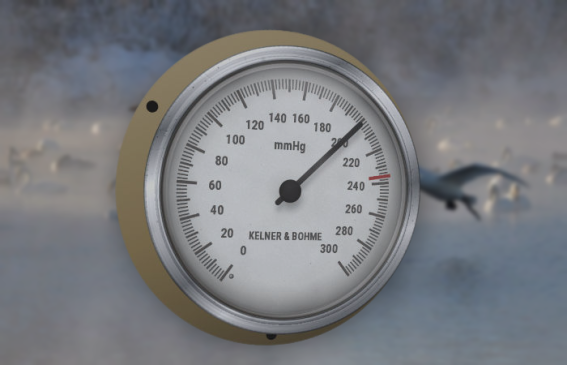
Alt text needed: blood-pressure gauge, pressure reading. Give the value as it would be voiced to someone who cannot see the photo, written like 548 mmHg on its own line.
200 mmHg
